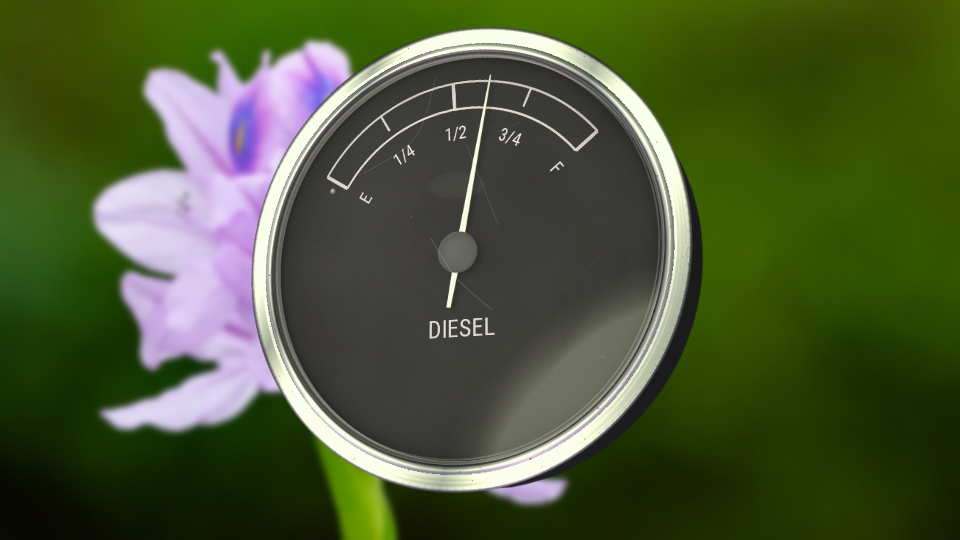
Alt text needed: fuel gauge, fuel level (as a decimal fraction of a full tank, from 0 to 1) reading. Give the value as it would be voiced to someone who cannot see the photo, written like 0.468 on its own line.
0.625
